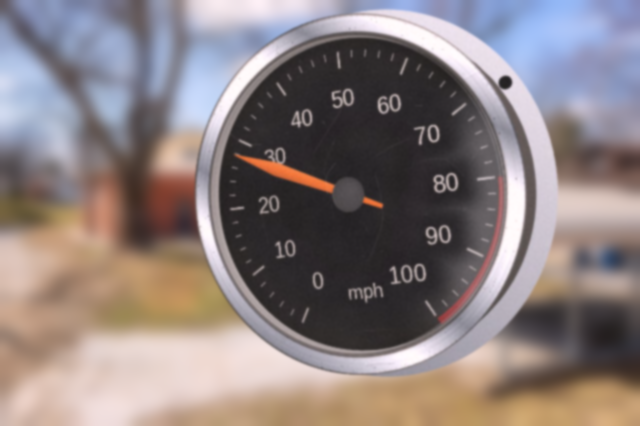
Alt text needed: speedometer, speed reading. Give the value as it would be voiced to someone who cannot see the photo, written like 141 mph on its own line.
28 mph
